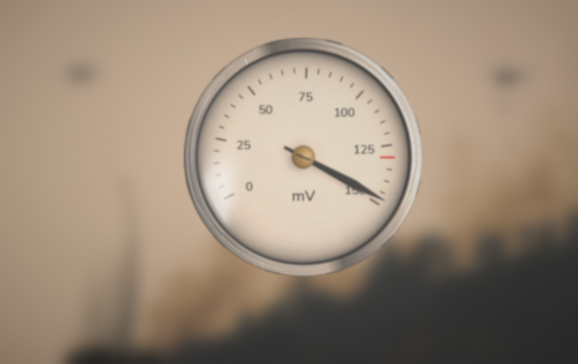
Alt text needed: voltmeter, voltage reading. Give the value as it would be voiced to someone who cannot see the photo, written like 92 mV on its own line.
147.5 mV
